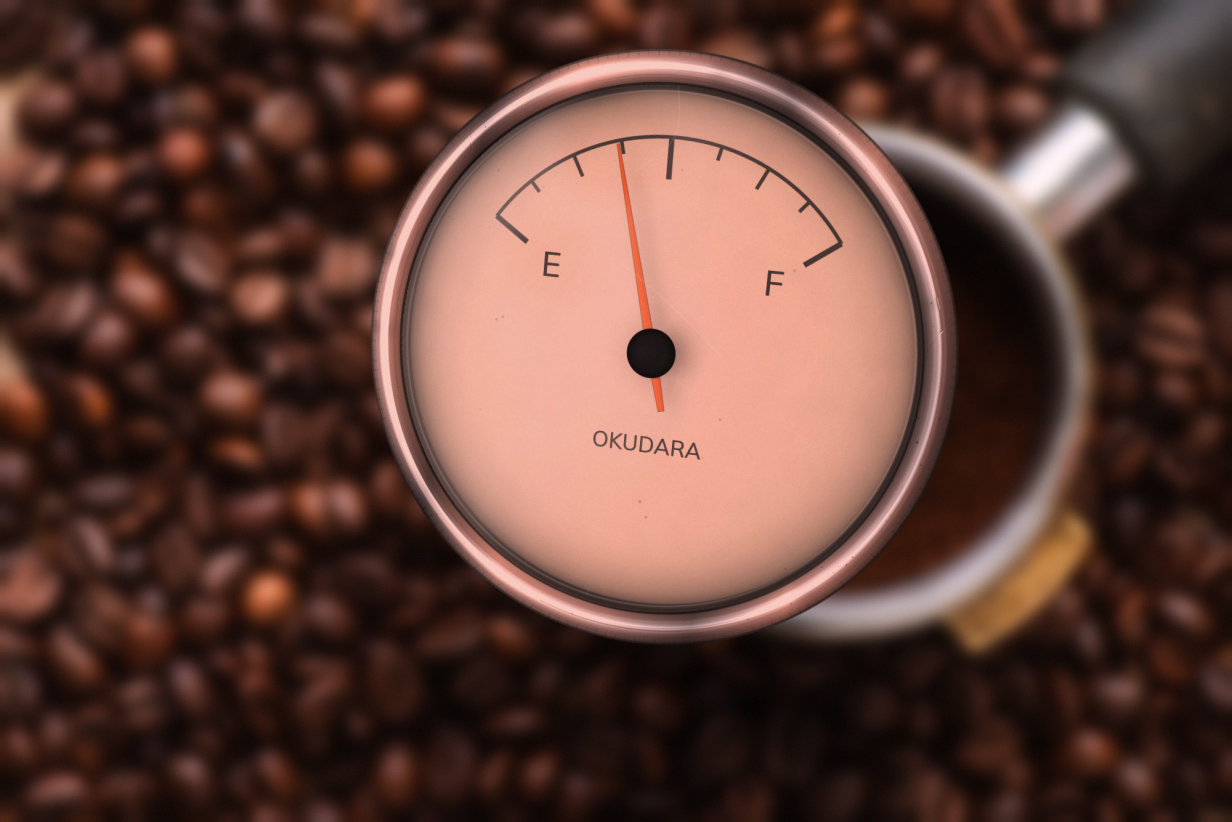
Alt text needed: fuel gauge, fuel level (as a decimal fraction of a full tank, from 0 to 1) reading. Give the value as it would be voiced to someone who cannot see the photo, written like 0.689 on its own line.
0.375
